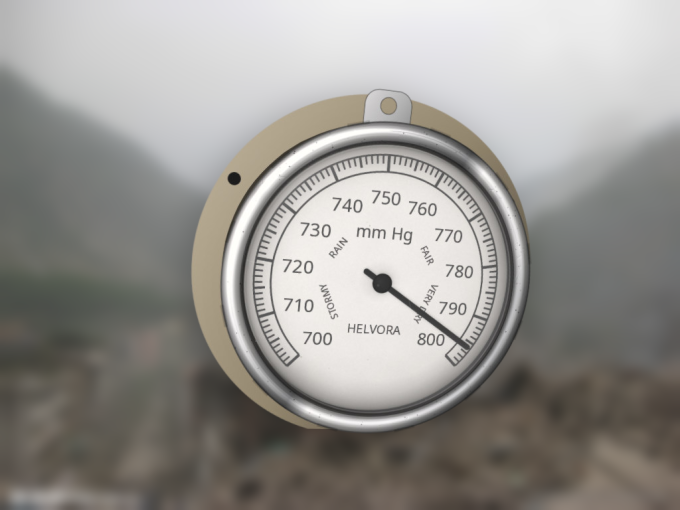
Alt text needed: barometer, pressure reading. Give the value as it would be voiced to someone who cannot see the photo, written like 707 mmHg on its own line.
796 mmHg
